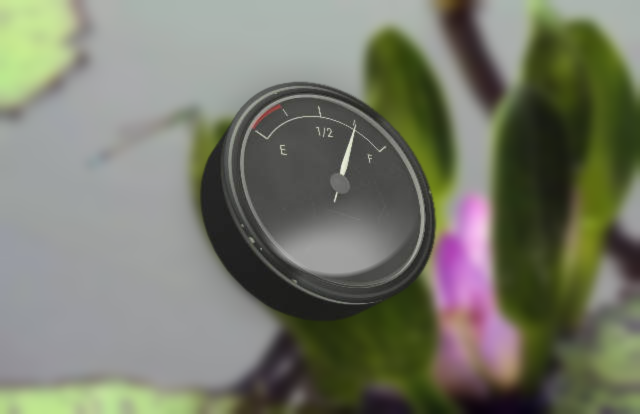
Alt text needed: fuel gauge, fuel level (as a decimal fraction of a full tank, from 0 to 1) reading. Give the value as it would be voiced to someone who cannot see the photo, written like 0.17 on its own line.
0.75
